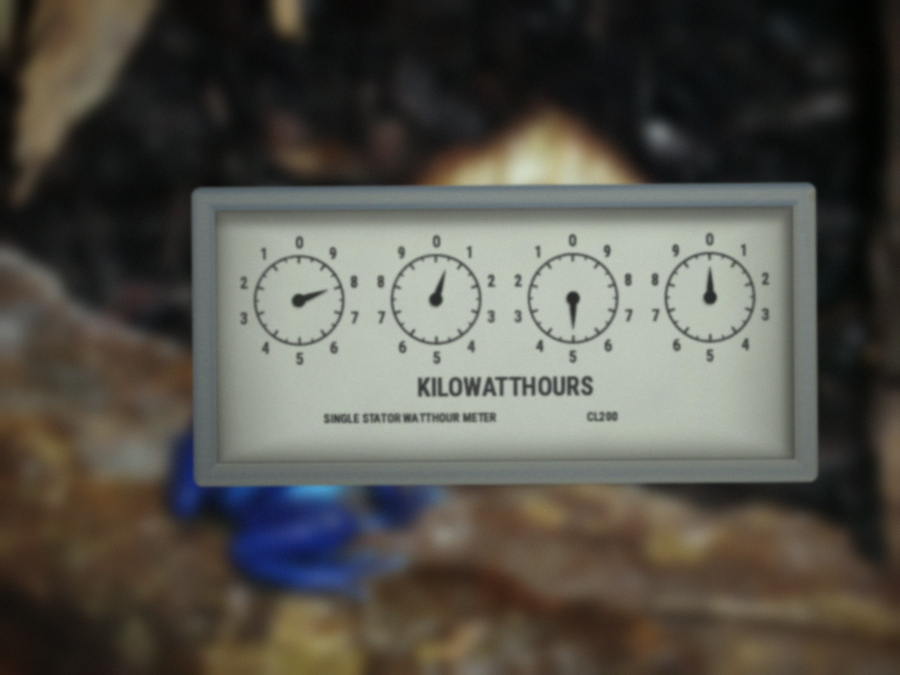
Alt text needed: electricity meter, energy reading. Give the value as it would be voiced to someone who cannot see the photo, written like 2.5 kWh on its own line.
8050 kWh
